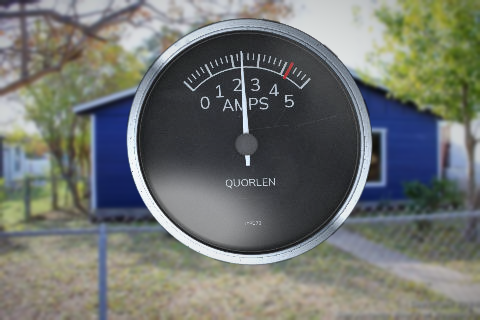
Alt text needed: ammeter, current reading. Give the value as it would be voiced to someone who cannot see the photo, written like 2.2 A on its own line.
2.4 A
